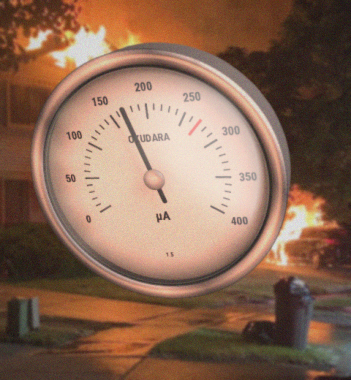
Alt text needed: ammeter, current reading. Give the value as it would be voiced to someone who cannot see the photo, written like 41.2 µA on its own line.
170 µA
